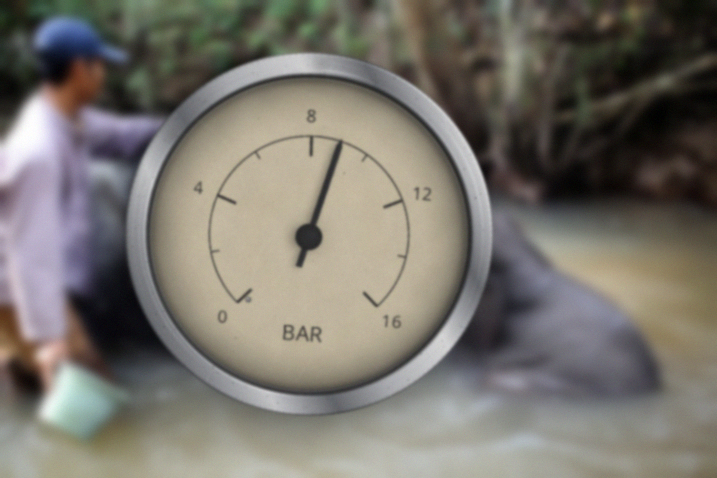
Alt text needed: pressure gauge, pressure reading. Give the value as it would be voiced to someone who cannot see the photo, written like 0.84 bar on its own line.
9 bar
